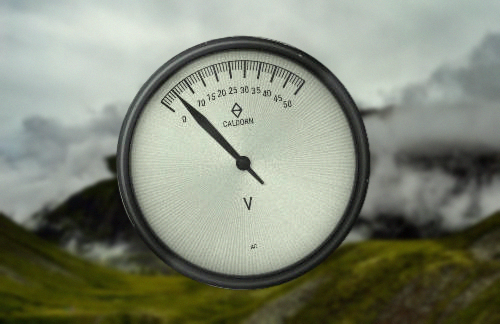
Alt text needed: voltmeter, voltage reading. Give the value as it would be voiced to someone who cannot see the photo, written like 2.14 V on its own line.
5 V
